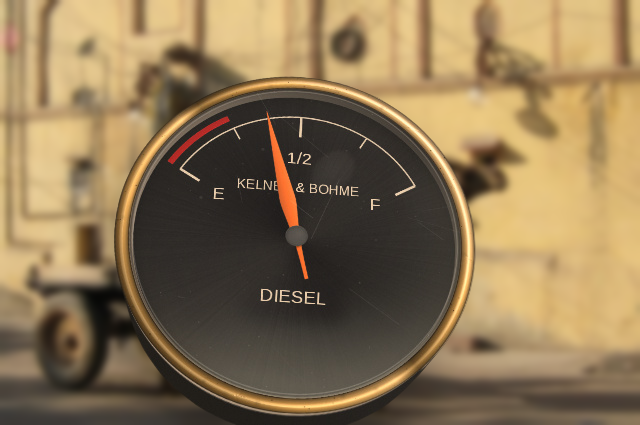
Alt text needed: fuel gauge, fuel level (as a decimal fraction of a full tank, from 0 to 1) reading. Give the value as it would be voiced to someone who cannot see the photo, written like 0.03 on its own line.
0.375
